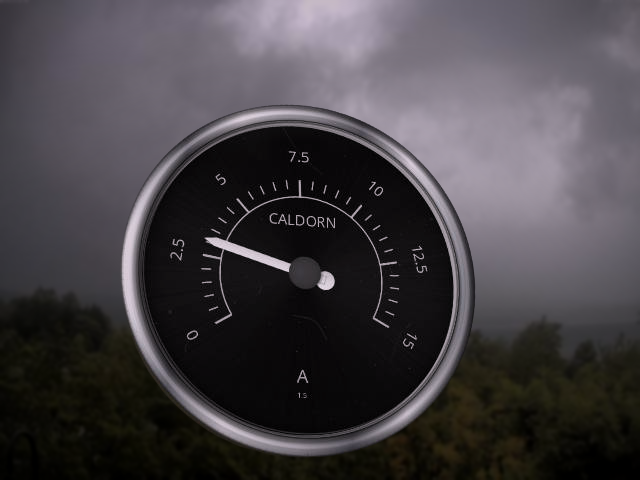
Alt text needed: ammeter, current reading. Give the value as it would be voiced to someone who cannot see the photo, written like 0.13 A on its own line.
3 A
